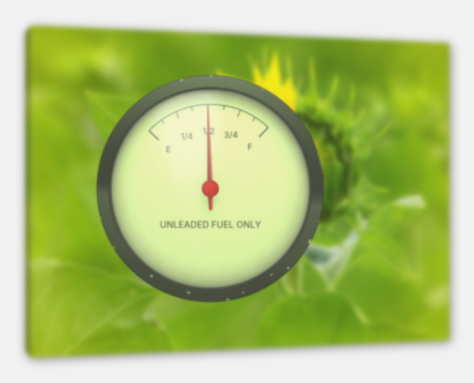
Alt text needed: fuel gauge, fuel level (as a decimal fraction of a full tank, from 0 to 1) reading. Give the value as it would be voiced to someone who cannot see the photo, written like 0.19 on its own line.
0.5
